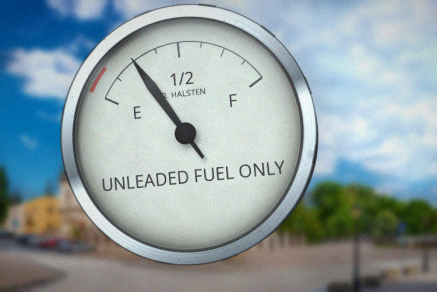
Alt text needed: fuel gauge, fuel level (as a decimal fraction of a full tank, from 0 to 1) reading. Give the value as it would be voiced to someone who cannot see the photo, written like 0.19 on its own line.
0.25
